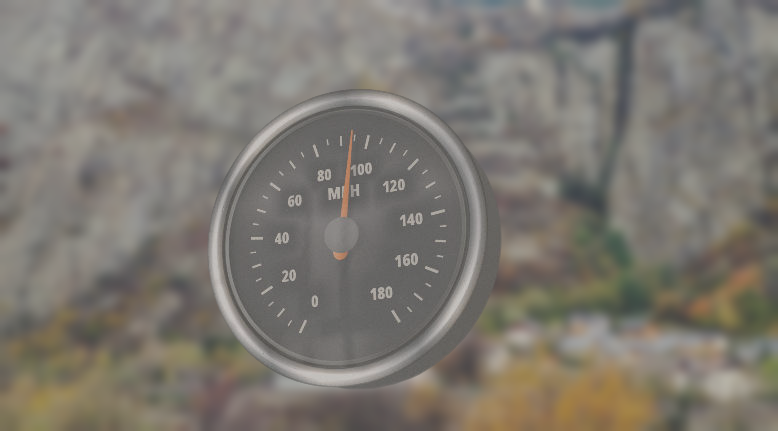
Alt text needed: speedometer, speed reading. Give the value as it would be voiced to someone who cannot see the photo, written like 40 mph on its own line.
95 mph
